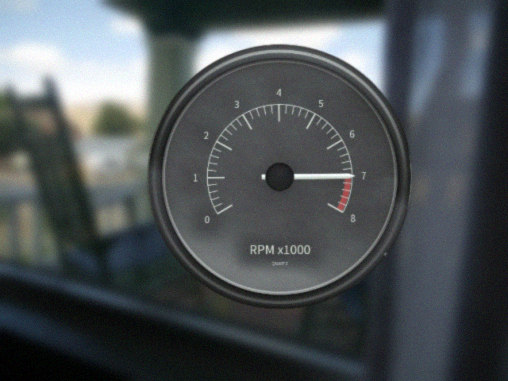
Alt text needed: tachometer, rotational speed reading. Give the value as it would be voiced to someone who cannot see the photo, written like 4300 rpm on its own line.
7000 rpm
